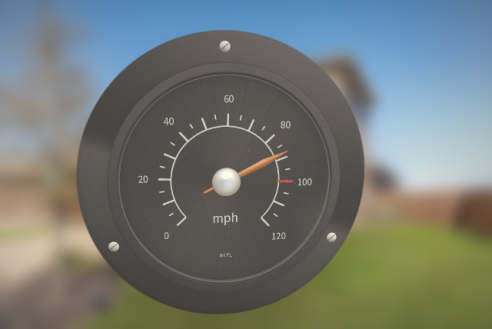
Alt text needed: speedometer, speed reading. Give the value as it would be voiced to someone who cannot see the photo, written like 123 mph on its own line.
87.5 mph
